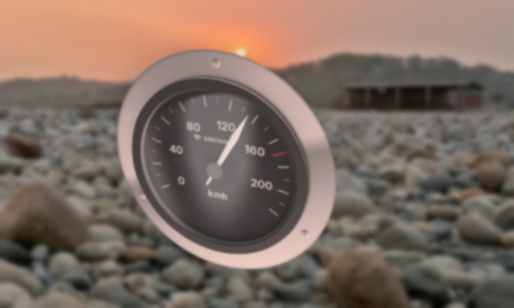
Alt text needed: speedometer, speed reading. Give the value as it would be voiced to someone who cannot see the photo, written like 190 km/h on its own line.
135 km/h
